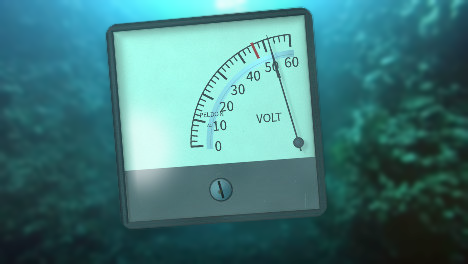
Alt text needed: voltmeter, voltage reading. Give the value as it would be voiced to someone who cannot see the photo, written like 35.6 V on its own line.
52 V
